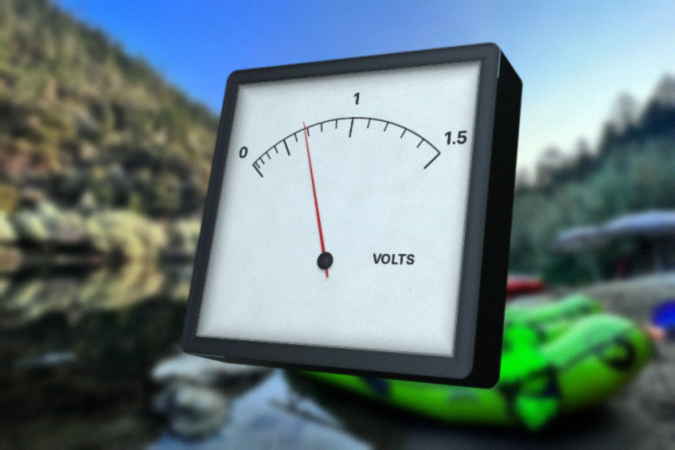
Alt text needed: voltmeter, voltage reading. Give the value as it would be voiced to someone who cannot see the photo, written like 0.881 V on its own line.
0.7 V
